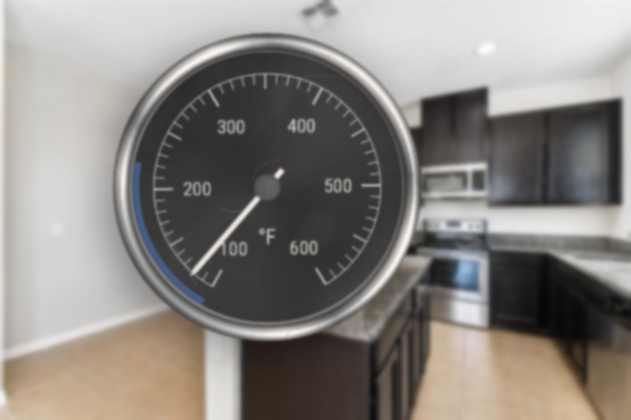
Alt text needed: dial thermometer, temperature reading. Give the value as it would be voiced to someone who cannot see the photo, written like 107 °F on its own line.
120 °F
